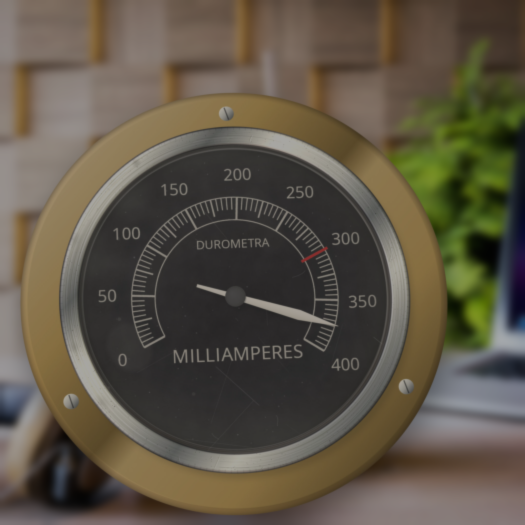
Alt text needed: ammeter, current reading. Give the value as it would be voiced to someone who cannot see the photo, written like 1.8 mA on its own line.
375 mA
